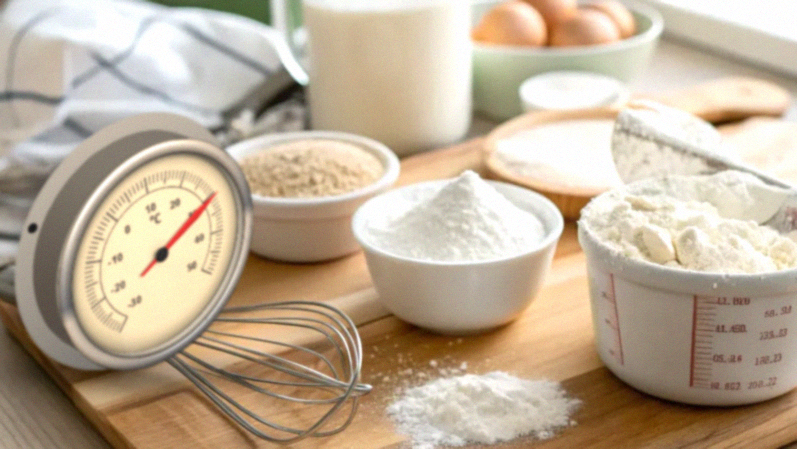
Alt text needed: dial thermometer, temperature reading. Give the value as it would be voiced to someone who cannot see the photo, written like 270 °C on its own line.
30 °C
